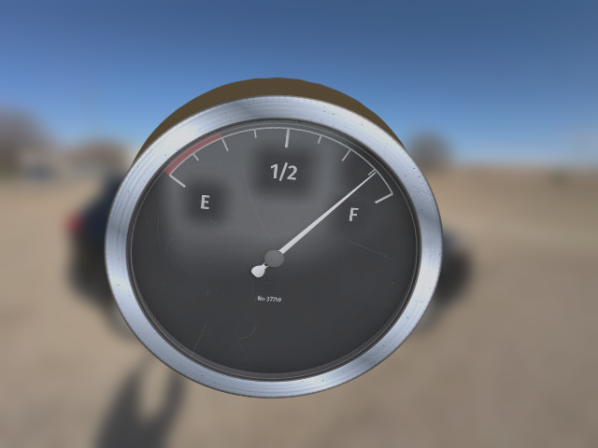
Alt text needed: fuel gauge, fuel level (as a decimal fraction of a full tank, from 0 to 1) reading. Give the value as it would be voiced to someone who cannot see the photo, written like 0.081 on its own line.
0.875
